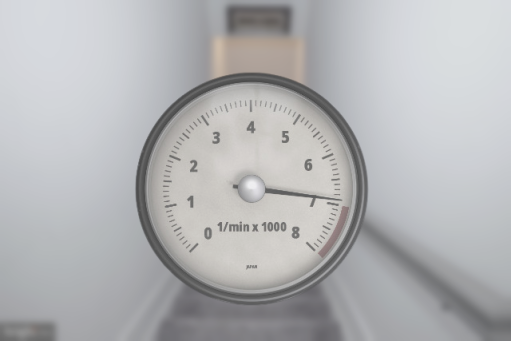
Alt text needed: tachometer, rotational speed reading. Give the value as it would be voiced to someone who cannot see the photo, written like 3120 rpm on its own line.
6900 rpm
